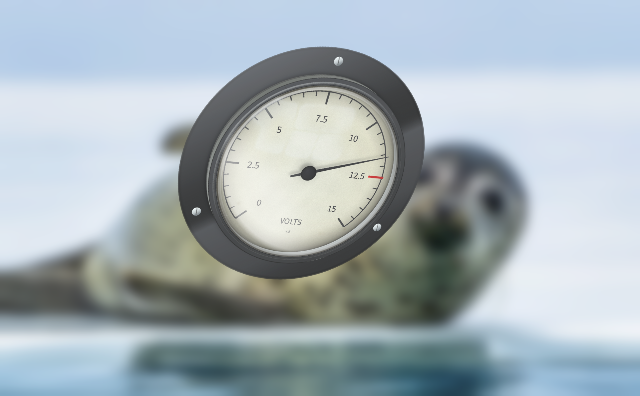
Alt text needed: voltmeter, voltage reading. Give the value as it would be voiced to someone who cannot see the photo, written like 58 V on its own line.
11.5 V
